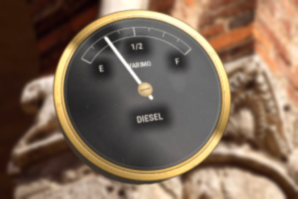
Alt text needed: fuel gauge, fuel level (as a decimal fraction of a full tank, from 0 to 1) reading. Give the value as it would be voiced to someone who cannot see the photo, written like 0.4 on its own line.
0.25
